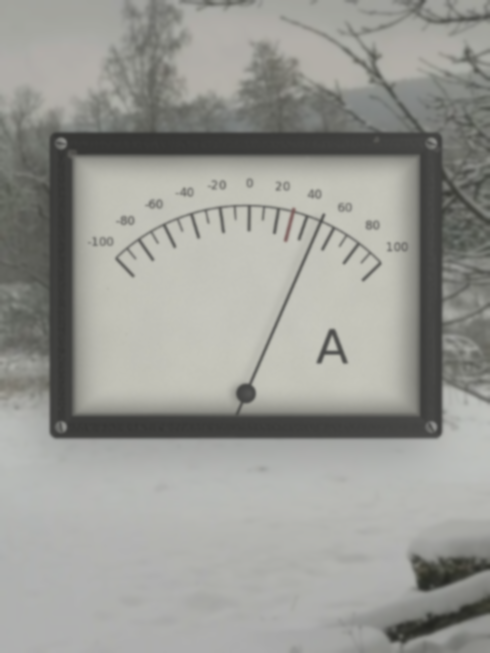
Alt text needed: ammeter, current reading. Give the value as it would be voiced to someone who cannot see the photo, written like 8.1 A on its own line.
50 A
